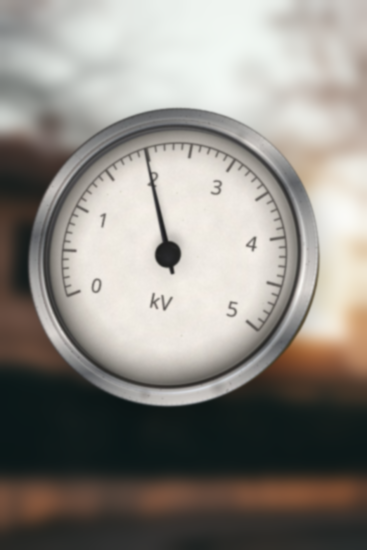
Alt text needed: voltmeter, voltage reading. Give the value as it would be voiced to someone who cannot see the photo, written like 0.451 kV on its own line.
2 kV
